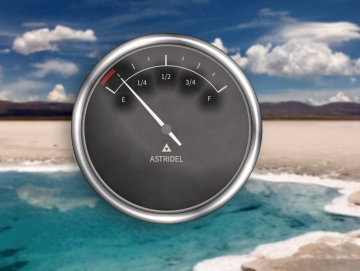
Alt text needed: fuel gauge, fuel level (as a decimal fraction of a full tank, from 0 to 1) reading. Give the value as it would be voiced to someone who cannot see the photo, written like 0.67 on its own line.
0.125
